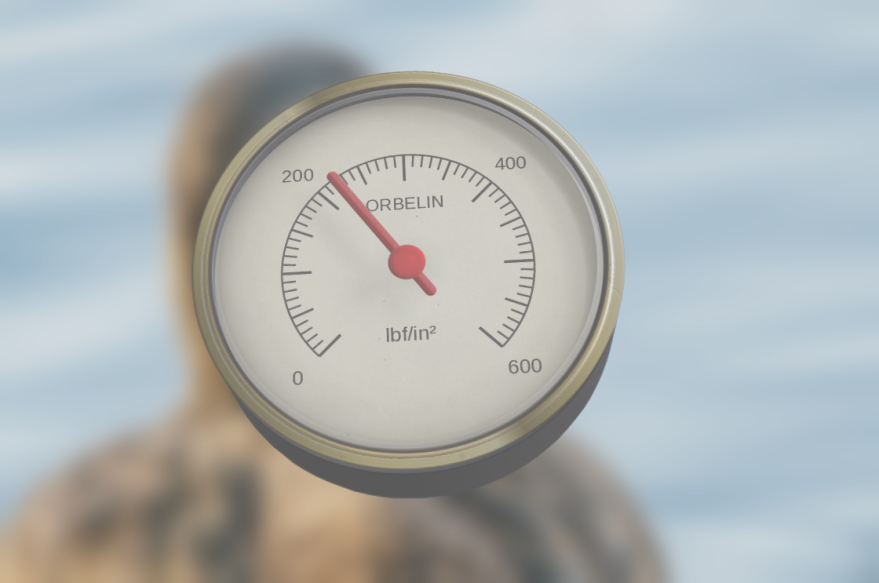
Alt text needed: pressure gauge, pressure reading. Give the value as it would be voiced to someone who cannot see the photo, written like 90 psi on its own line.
220 psi
